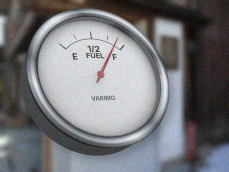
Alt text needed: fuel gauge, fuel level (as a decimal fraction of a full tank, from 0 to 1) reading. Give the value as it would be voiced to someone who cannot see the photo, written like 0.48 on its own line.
0.875
